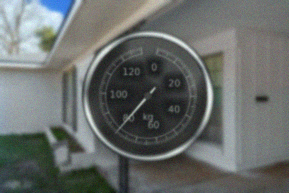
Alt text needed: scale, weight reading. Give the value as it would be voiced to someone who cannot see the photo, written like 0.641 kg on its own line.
80 kg
